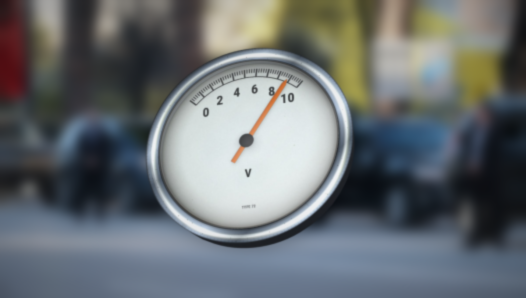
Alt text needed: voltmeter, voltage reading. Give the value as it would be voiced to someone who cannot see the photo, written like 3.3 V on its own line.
9 V
